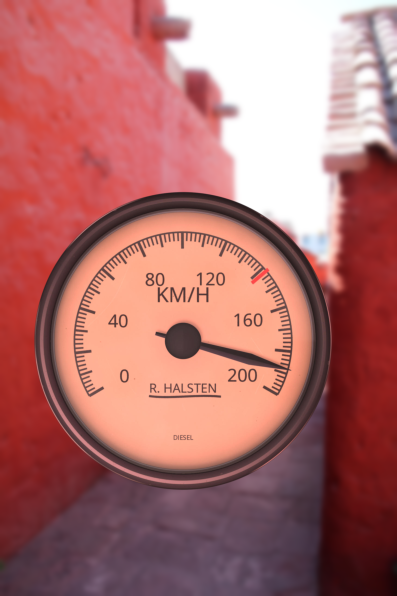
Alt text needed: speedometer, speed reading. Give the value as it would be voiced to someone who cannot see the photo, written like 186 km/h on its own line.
188 km/h
